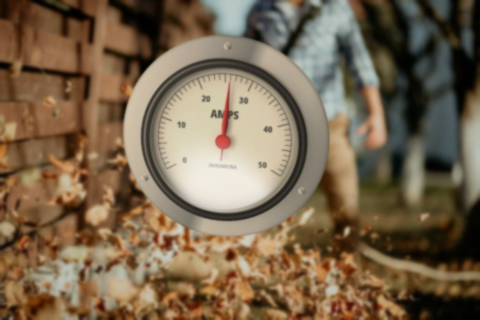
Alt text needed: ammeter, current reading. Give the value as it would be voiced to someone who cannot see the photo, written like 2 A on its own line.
26 A
